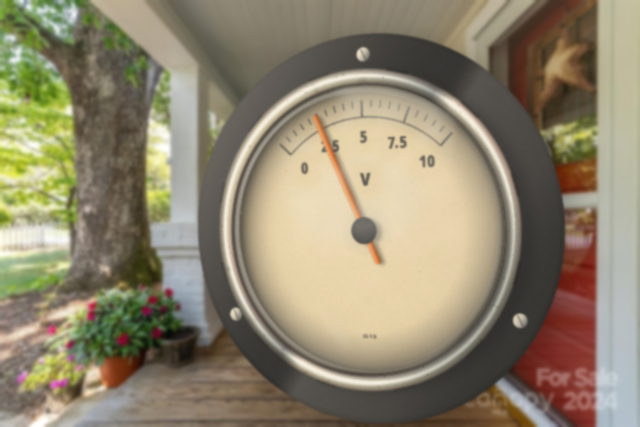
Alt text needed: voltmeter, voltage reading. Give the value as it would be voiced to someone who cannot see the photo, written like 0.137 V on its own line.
2.5 V
